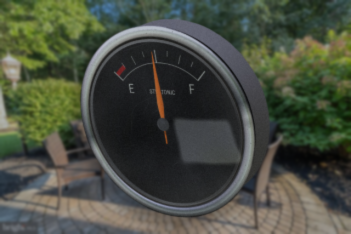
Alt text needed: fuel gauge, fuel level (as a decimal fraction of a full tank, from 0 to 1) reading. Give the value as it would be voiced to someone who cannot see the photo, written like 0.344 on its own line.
0.5
